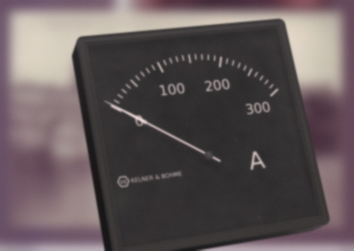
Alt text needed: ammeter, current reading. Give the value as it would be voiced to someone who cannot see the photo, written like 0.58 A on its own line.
0 A
